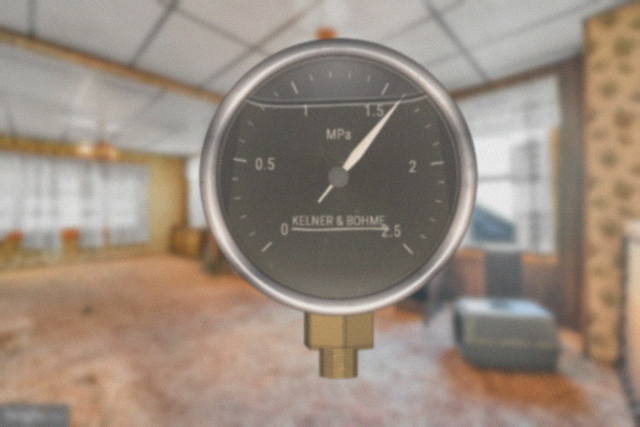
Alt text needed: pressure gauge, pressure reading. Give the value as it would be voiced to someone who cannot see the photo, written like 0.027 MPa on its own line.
1.6 MPa
